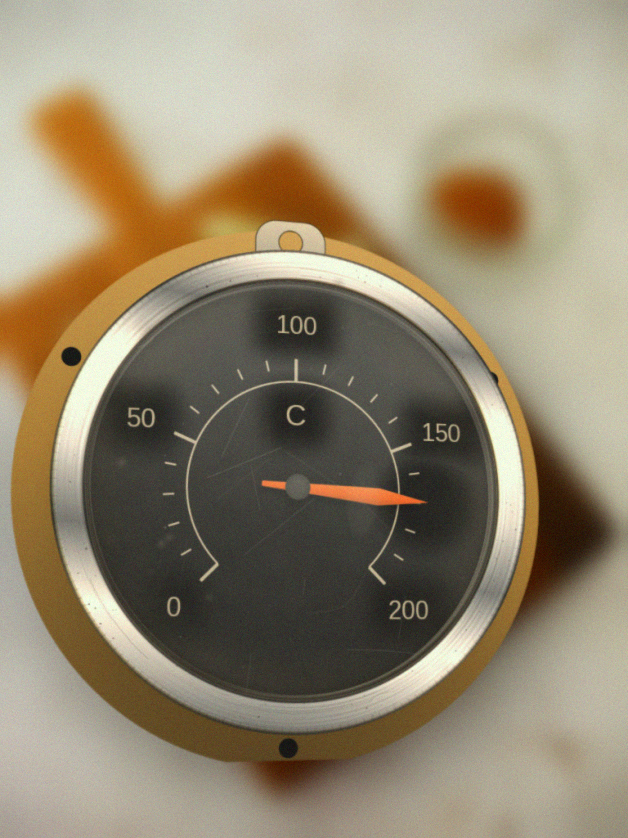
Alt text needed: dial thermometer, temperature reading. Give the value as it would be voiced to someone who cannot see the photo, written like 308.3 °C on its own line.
170 °C
